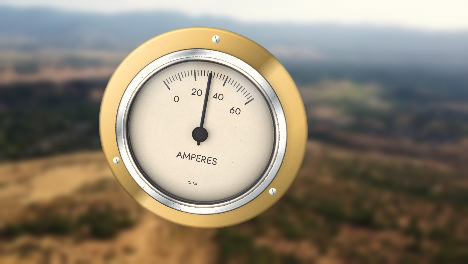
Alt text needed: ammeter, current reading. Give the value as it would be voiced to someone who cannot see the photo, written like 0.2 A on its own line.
30 A
